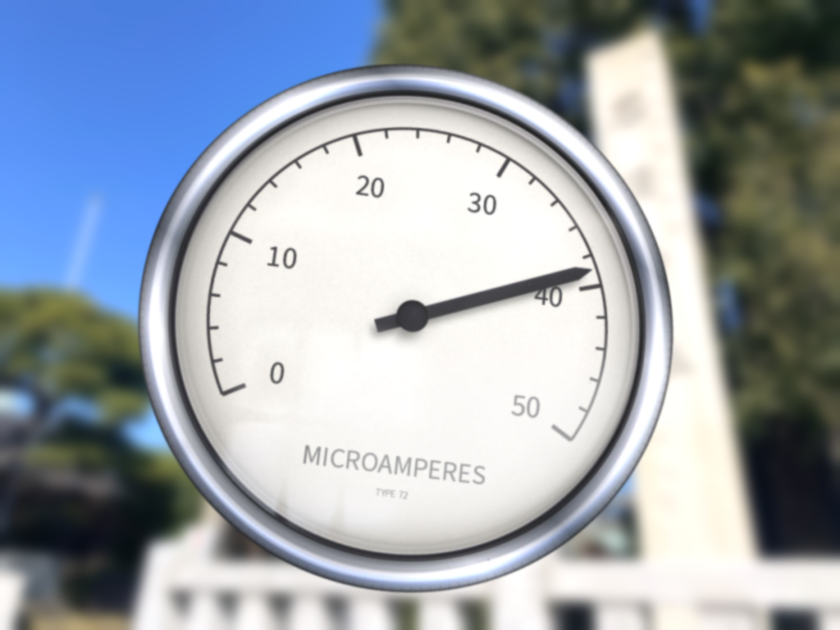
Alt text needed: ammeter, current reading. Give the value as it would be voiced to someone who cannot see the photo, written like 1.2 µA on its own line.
39 µA
